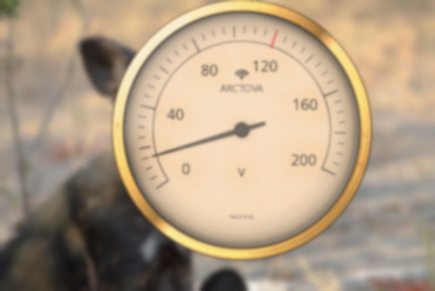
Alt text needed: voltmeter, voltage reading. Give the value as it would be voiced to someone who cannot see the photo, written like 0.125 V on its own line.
15 V
